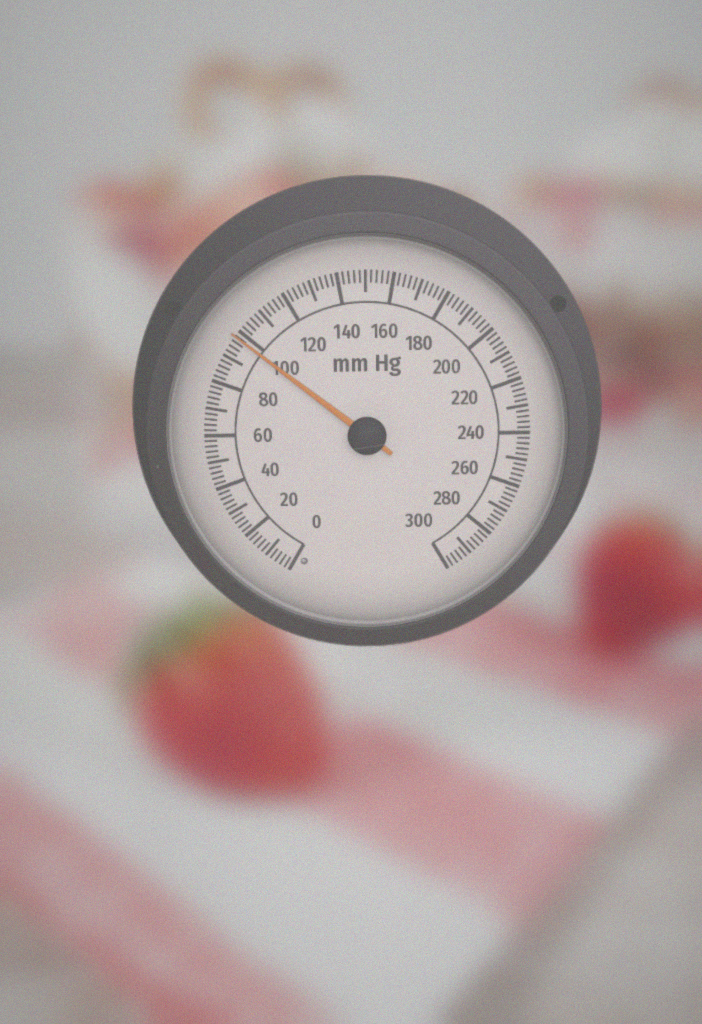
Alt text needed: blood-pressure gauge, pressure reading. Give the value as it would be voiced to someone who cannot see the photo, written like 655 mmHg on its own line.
98 mmHg
